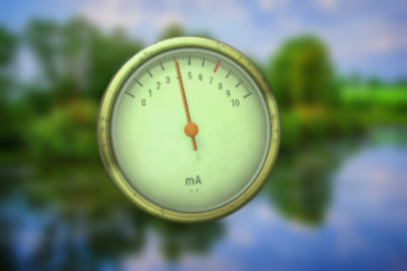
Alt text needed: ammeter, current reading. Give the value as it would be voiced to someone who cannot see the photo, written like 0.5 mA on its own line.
4 mA
